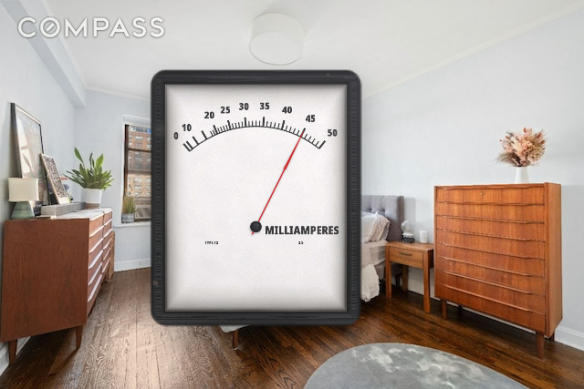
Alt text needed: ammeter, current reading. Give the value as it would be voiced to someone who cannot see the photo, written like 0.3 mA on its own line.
45 mA
